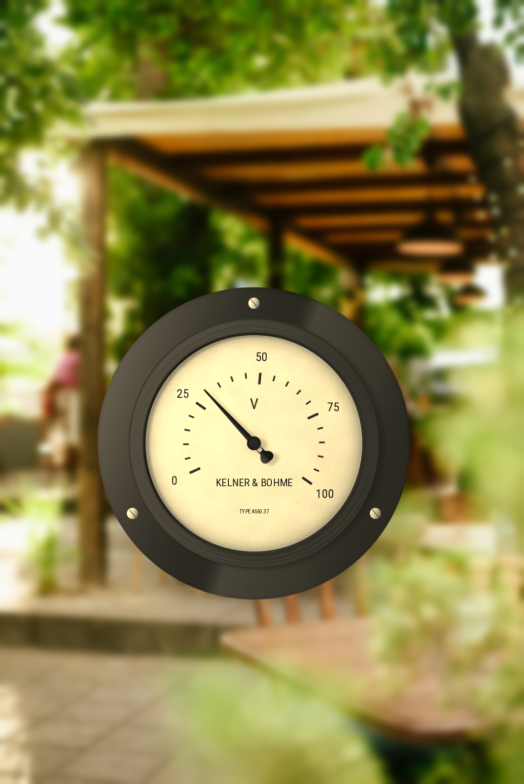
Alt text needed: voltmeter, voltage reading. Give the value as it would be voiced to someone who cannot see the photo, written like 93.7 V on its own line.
30 V
